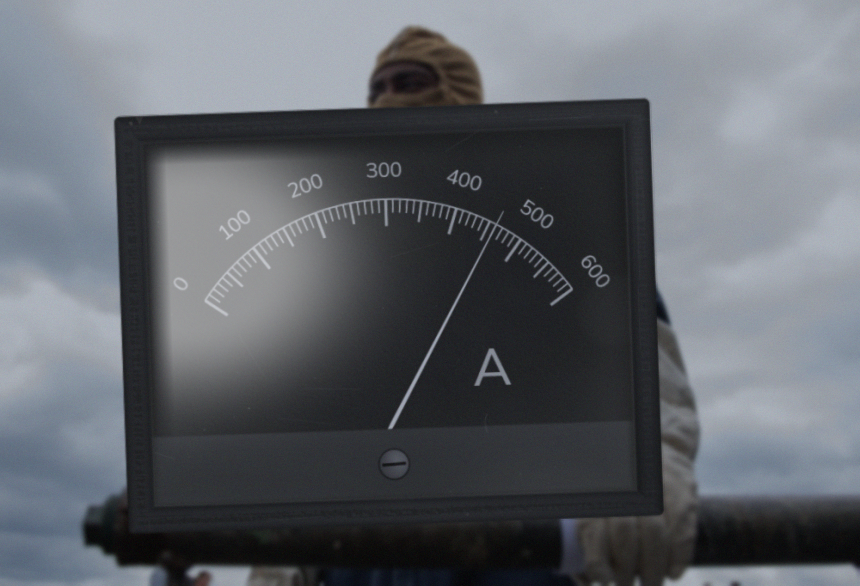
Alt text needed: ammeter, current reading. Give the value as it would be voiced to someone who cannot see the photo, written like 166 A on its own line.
460 A
